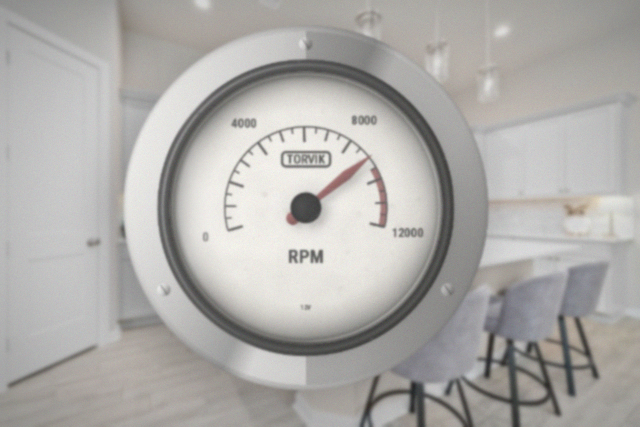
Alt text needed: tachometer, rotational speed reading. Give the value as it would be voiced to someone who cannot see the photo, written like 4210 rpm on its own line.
9000 rpm
